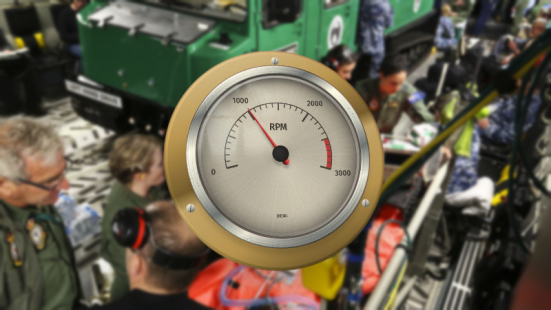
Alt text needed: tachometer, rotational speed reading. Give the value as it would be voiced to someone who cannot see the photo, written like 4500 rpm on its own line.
1000 rpm
